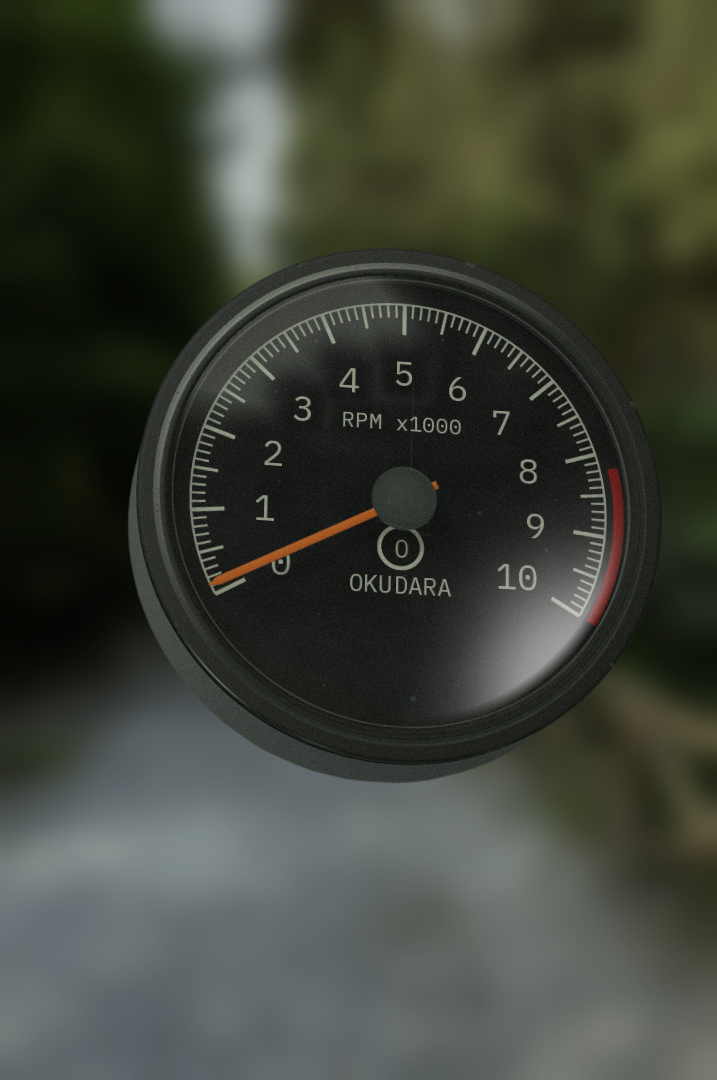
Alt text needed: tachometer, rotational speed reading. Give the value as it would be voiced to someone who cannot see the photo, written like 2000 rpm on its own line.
100 rpm
